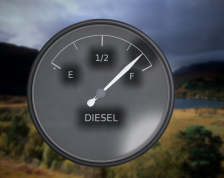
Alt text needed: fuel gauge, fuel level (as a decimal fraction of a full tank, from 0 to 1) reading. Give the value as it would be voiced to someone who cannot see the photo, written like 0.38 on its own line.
0.875
